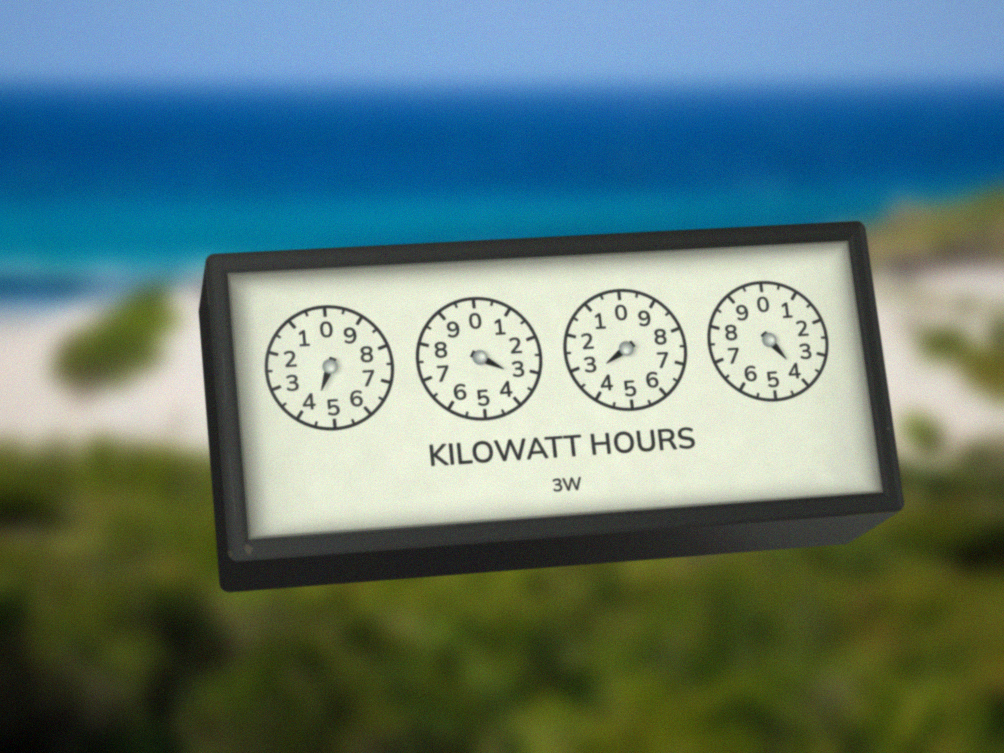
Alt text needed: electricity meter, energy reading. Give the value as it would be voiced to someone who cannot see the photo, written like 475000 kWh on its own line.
4334 kWh
